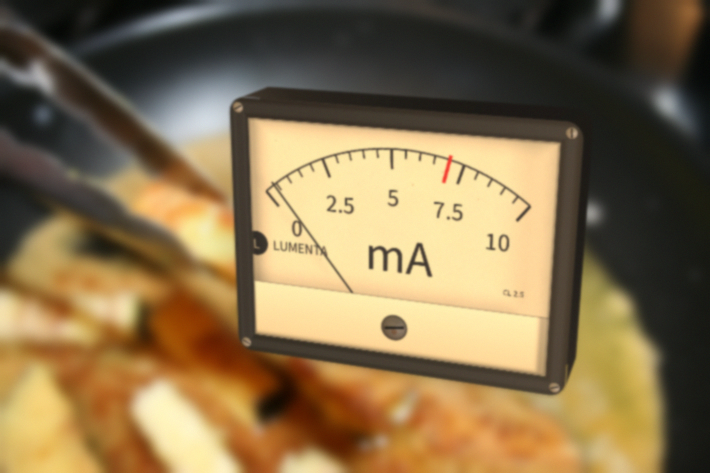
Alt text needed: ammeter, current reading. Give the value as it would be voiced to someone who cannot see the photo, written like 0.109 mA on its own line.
0.5 mA
